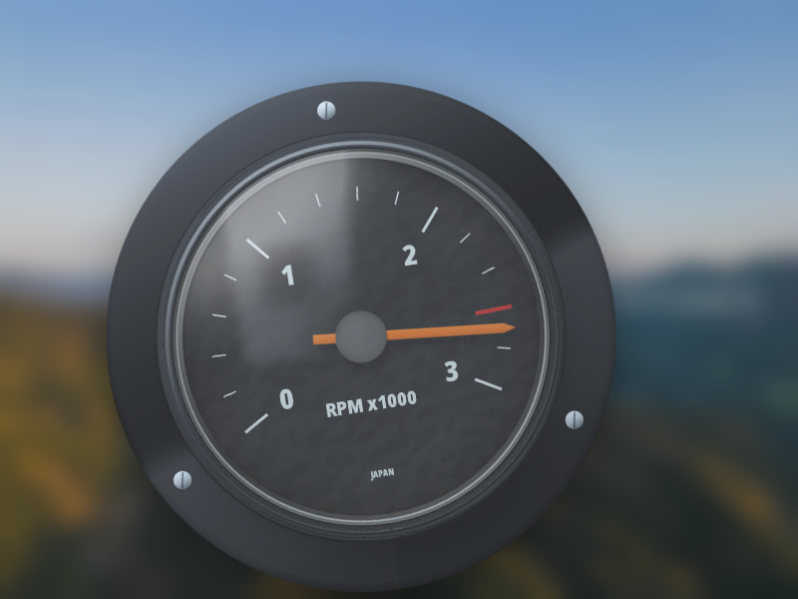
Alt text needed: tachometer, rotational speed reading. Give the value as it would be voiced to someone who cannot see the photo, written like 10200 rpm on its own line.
2700 rpm
